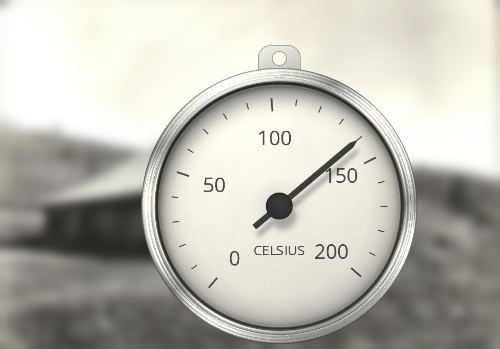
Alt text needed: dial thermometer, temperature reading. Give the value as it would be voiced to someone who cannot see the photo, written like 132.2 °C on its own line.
140 °C
